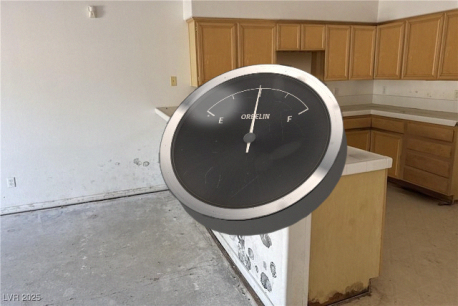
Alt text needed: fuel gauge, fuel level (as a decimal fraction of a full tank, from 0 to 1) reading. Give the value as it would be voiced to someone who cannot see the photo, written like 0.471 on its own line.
0.5
